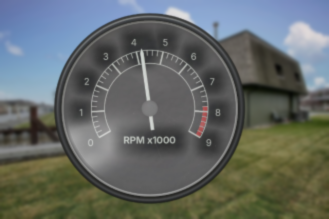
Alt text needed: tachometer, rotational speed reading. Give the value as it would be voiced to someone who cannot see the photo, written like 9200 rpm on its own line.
4200 rpm
